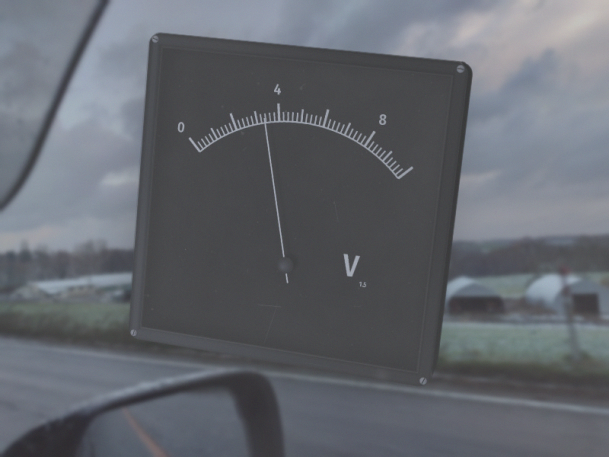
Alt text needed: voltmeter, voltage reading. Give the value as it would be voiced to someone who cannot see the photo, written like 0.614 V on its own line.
3.4 V
